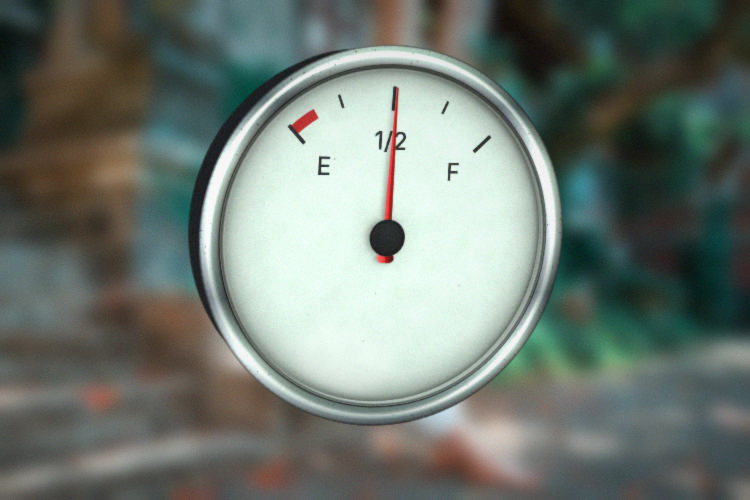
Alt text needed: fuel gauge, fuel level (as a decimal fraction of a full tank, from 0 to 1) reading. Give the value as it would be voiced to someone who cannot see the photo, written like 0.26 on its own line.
0.5
